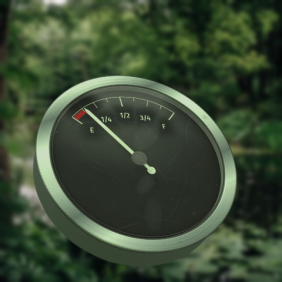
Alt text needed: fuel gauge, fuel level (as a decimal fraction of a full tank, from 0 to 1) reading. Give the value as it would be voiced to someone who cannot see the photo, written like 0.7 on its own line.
0.125
